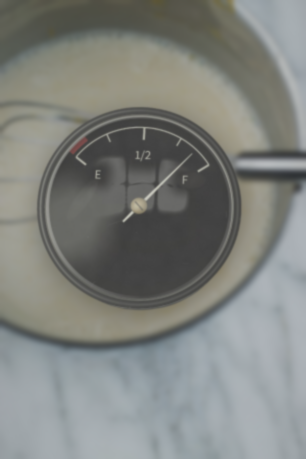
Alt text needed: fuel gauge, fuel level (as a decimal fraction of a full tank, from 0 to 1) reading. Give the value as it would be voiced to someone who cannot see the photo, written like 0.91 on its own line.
0.875
